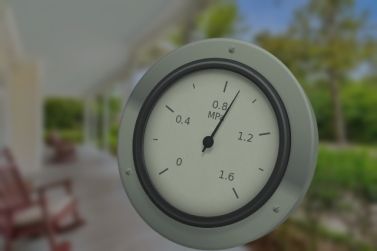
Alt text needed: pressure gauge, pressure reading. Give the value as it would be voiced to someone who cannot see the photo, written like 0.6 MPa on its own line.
0.9 MPa
